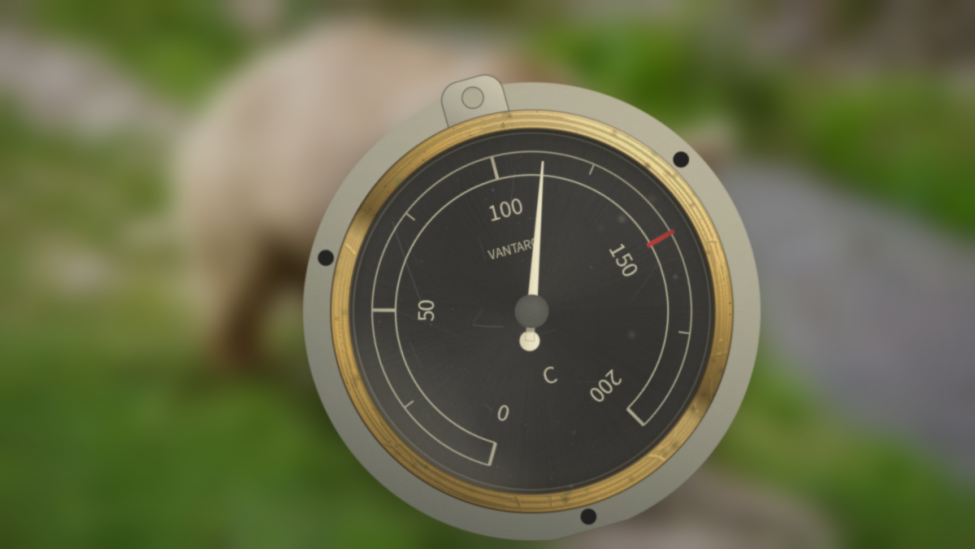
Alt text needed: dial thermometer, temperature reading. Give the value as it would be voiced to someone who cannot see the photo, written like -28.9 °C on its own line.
112.5 °C
